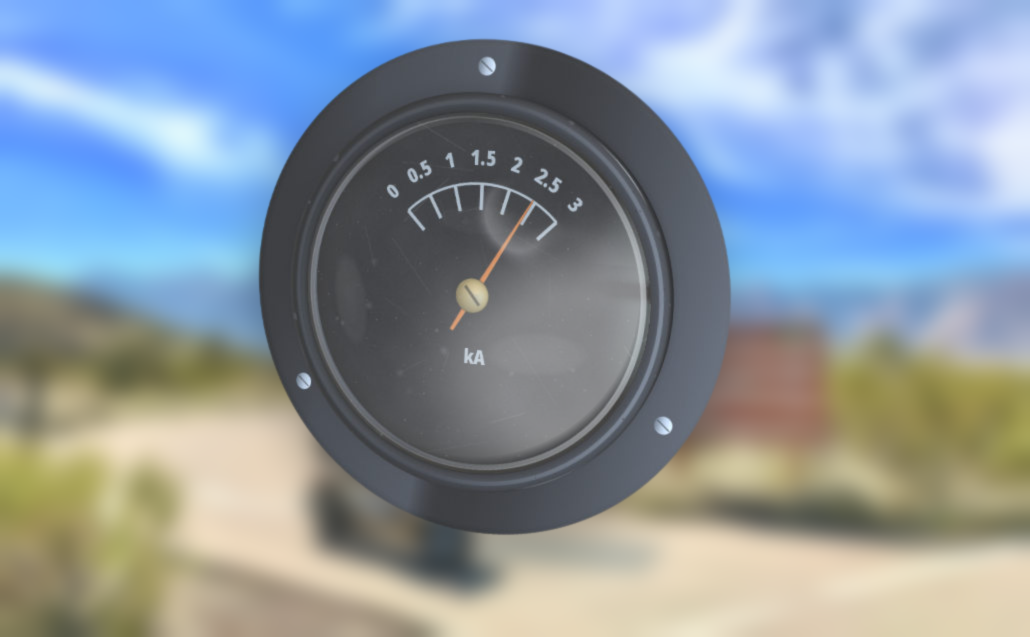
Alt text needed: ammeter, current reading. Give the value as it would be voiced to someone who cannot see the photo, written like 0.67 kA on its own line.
2.5 kA
